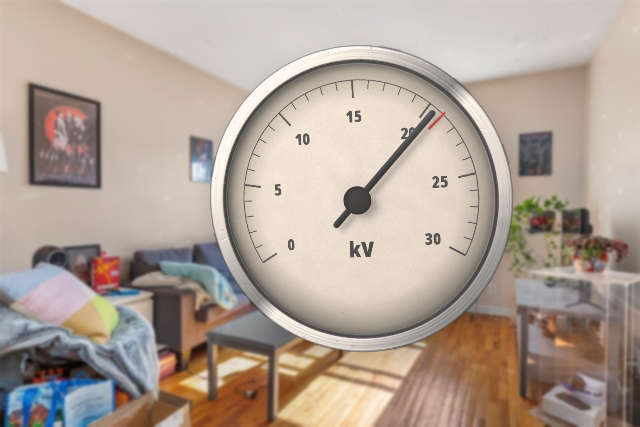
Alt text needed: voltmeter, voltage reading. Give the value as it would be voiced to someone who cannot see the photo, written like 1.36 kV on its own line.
20.5 kV
